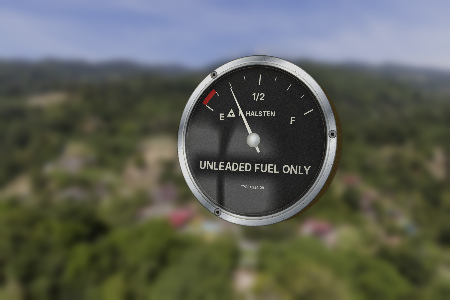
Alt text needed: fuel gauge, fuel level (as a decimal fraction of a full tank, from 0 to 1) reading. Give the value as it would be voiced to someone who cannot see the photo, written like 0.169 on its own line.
0.25
